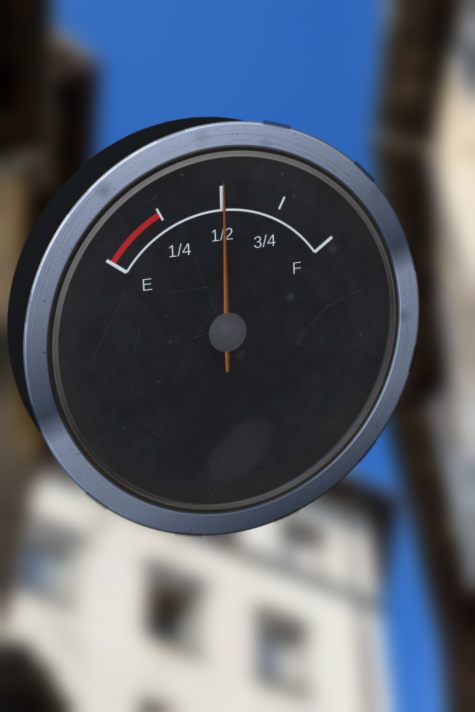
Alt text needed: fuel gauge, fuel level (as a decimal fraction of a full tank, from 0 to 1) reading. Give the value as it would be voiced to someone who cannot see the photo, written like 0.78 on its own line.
0.5
